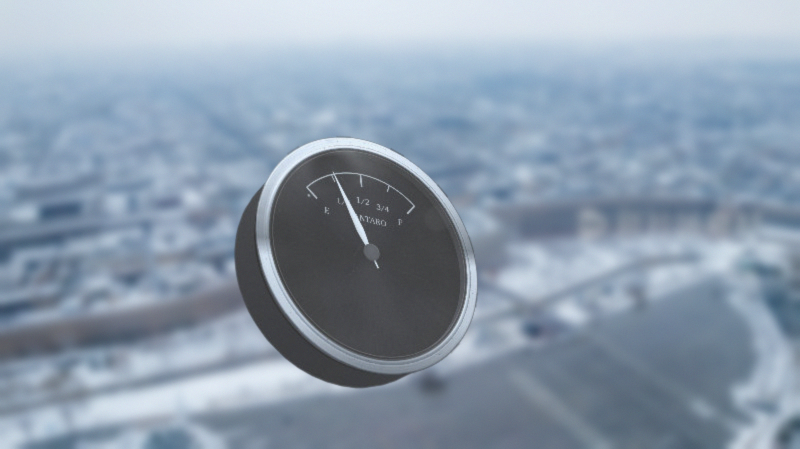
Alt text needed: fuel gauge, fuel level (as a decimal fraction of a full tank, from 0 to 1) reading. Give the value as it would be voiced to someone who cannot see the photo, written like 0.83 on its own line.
0.25
